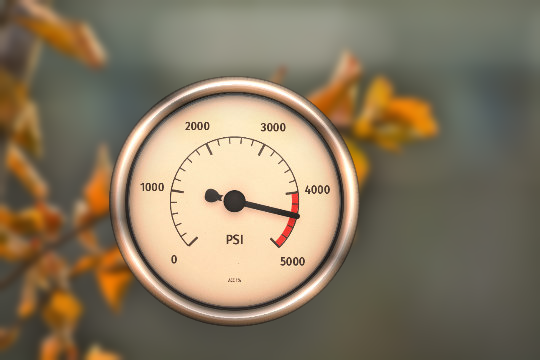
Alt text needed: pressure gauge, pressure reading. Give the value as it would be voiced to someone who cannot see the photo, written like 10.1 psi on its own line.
4400 psi
